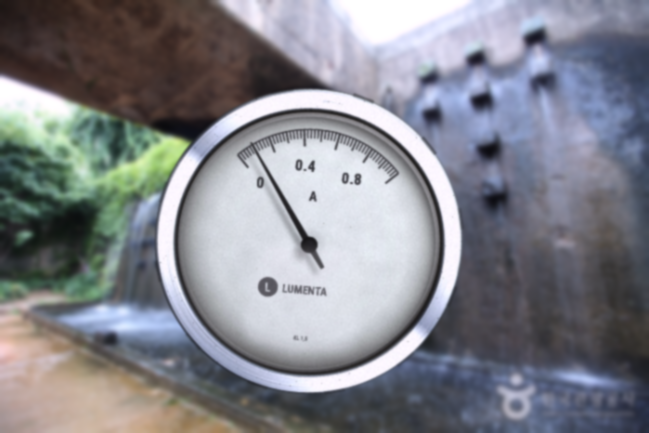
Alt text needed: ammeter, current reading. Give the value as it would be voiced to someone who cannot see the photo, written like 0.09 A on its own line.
0.1 A
